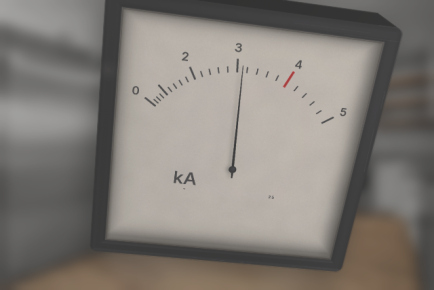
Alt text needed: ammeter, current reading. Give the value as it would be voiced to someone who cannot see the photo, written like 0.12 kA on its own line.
3.1 kA
